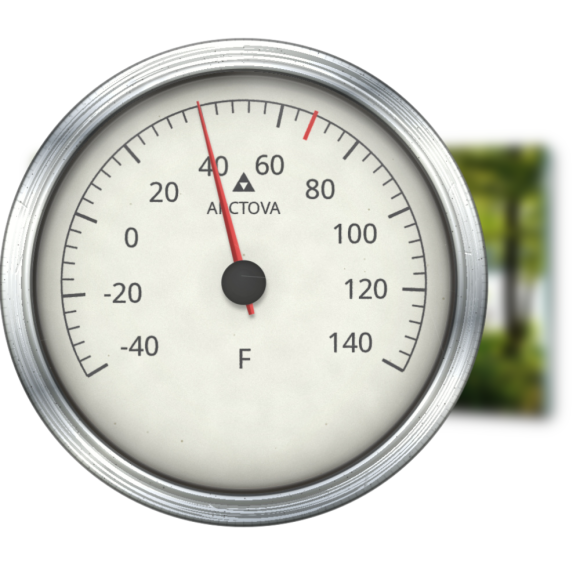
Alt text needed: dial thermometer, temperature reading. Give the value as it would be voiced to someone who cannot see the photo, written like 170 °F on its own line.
40 °F
